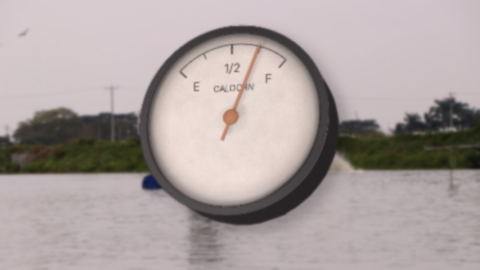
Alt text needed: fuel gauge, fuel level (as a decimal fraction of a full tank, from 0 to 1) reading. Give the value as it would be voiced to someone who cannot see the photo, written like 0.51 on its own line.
0.75
